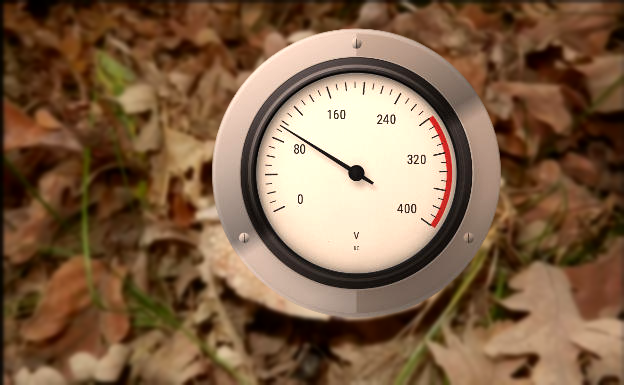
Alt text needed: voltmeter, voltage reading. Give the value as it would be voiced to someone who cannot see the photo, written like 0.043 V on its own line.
95 V
